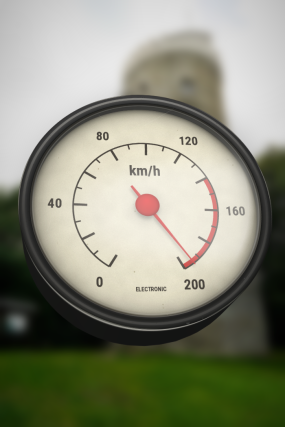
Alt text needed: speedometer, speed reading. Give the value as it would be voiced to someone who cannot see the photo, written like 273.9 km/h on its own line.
195 km/h
